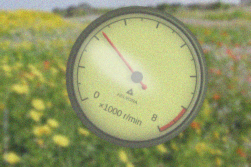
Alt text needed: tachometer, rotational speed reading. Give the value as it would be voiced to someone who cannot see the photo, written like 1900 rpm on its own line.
2250 rpm
